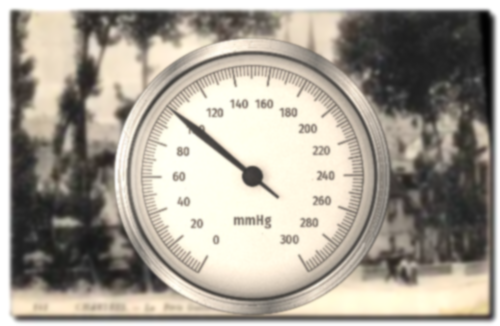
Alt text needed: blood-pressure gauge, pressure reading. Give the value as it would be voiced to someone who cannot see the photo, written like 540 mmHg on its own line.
100 mmHg
